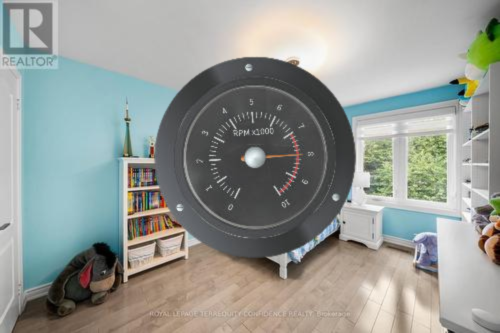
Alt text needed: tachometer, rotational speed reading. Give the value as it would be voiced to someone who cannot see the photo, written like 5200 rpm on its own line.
8000 rpm
